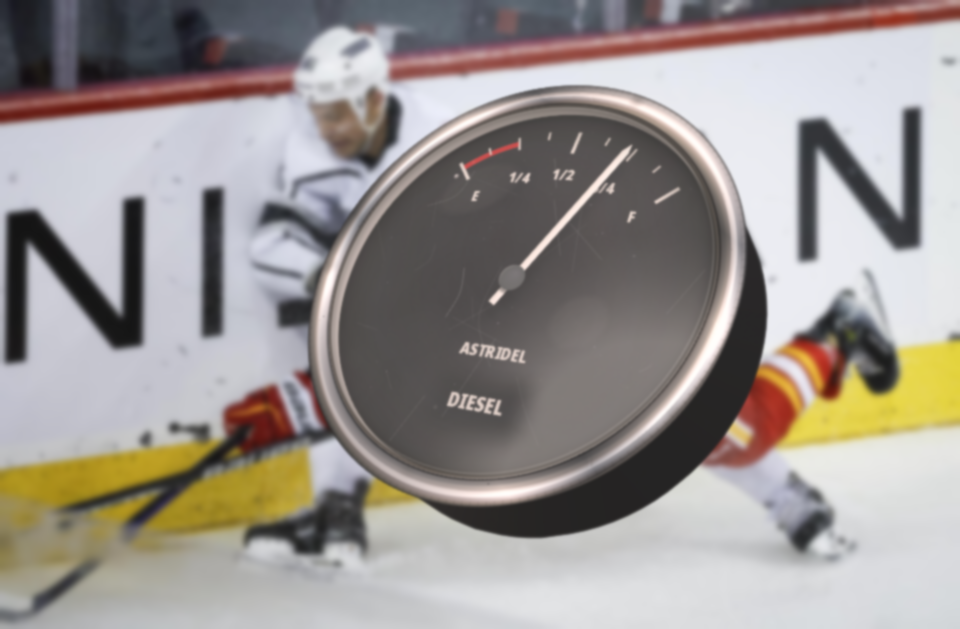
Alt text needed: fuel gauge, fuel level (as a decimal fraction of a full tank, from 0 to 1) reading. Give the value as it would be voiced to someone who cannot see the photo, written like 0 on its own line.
0.75
